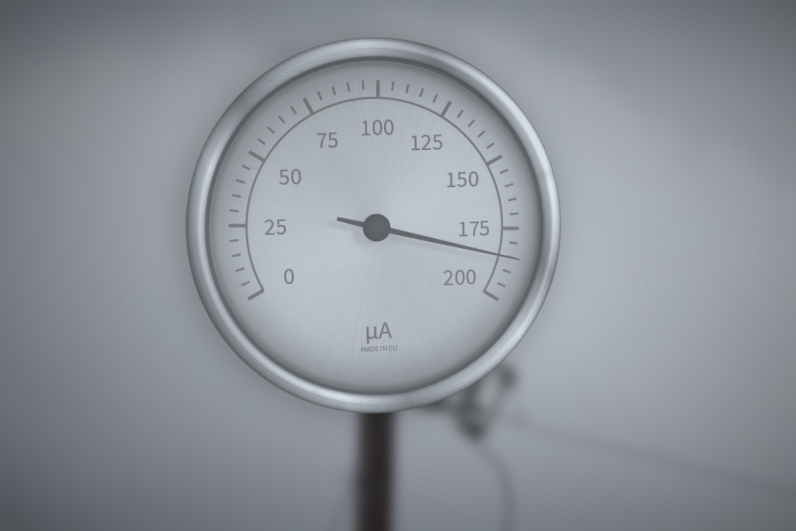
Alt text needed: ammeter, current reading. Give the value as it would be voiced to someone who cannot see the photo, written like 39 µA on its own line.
185 µA
